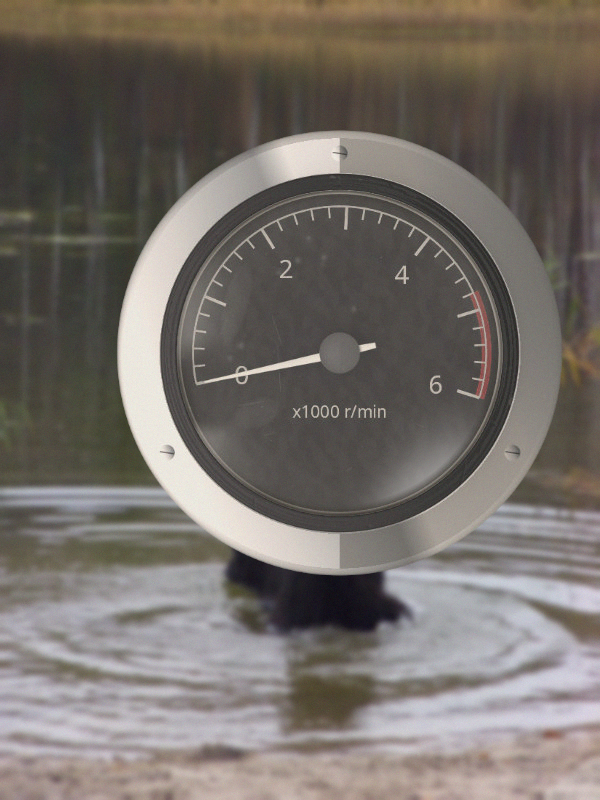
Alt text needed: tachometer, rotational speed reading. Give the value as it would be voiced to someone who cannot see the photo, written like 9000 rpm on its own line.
0 rpm
